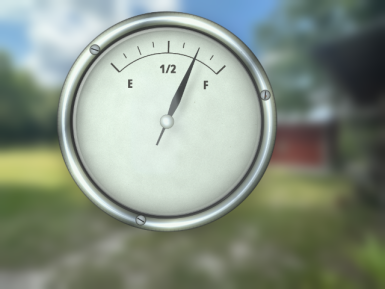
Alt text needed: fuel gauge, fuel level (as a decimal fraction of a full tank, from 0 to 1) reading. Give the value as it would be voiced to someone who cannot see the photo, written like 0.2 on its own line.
0.75
